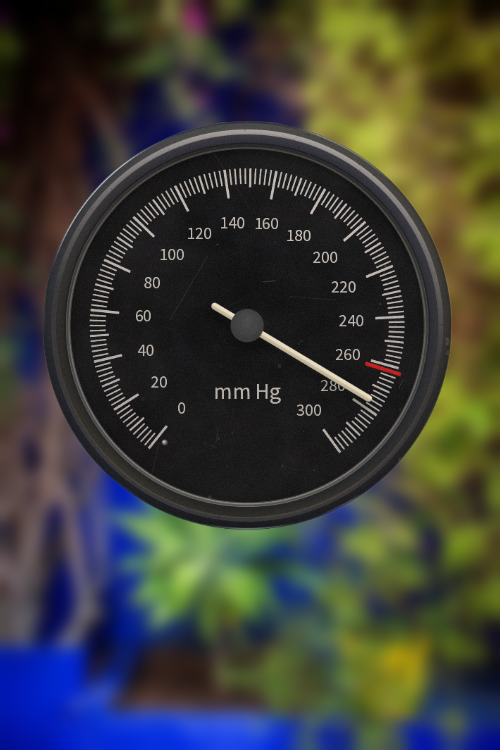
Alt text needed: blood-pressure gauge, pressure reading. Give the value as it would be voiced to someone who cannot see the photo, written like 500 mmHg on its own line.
276 mmHg
